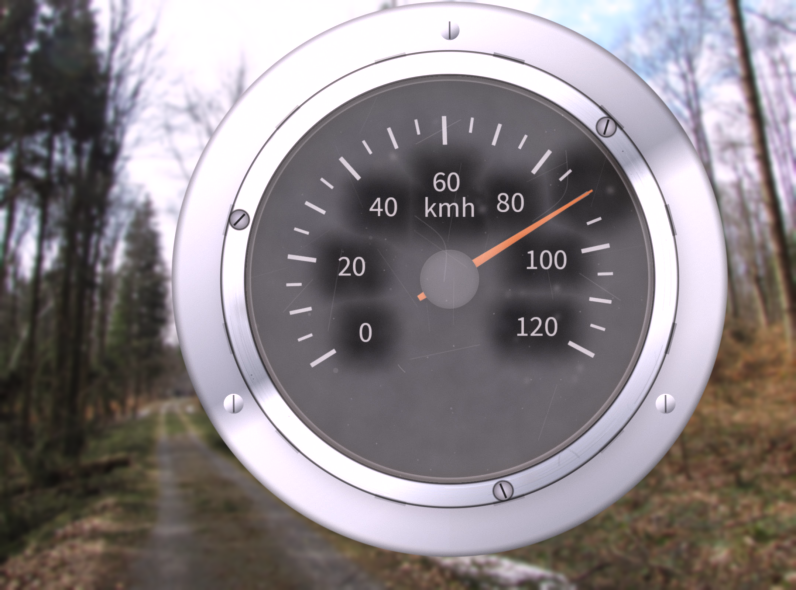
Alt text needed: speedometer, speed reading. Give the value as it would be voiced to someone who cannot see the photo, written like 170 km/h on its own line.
90 km/h
